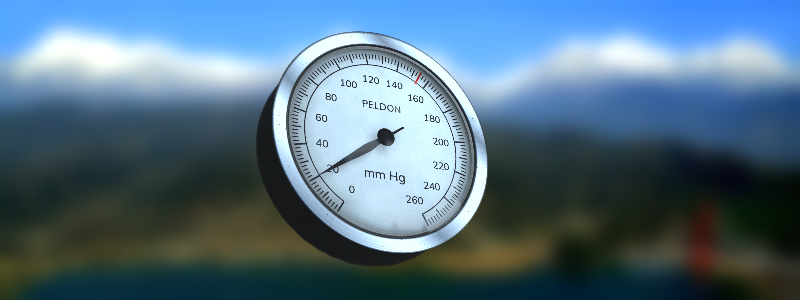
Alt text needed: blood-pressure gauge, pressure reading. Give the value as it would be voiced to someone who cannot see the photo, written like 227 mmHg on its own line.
20 mmHg
